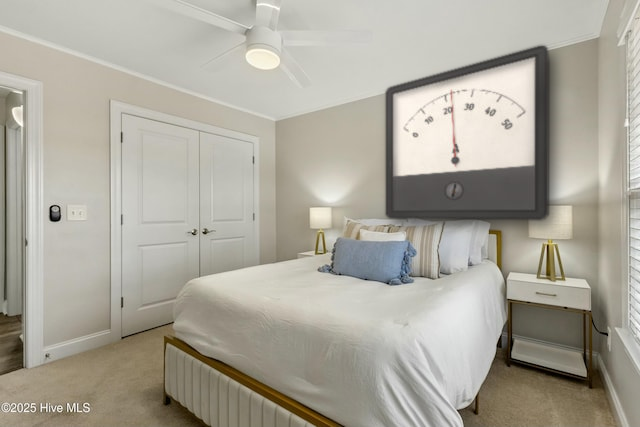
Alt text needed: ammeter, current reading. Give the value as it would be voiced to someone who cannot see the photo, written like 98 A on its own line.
22.5 A
